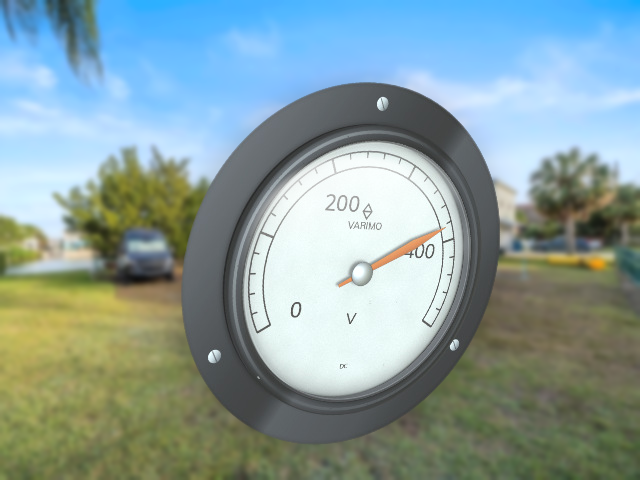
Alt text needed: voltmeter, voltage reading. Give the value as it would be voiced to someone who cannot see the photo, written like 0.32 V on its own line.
380 V
